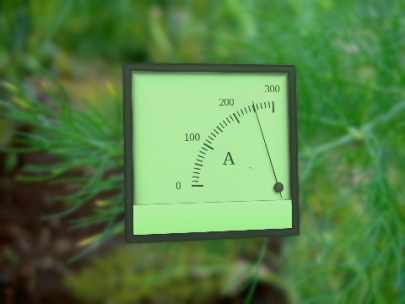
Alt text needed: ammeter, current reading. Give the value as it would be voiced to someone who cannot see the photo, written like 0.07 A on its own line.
250 A
